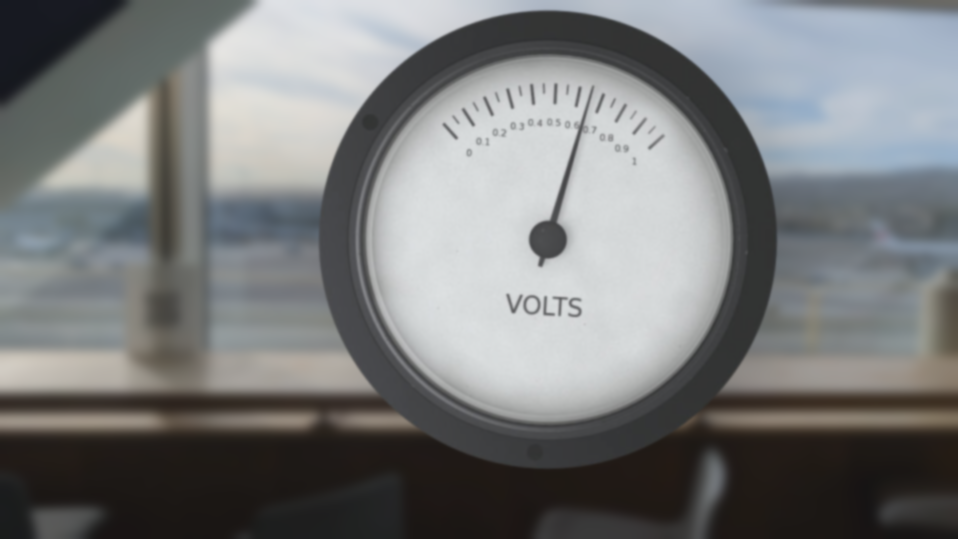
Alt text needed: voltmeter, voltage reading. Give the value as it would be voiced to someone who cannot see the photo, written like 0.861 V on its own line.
0.65 V
